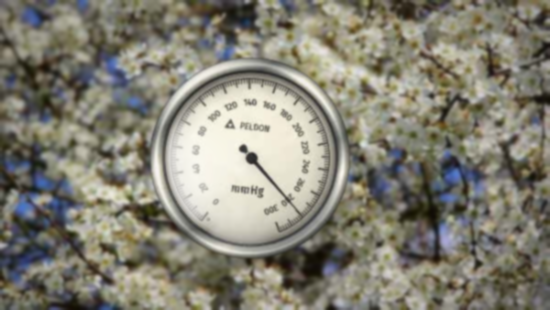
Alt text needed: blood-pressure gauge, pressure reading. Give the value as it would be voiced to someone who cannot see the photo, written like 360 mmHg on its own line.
280 mmHg
